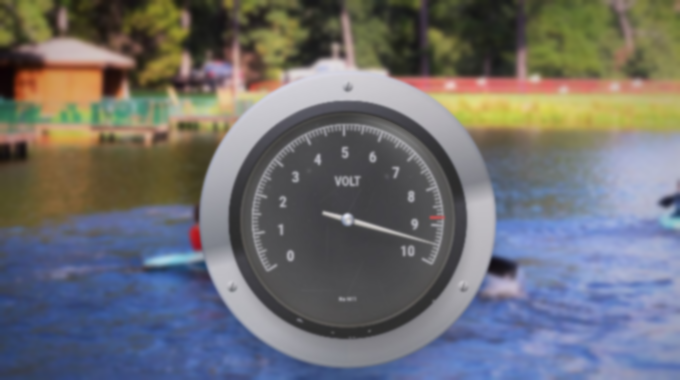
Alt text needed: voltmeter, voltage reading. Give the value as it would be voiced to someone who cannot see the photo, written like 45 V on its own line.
9.5 V
